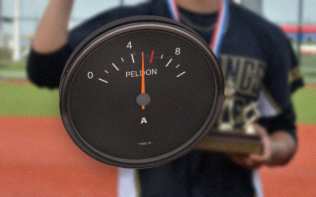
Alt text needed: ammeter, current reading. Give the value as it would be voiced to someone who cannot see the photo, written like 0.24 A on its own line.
5 A
